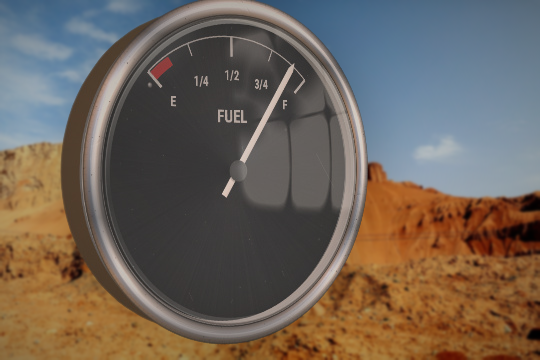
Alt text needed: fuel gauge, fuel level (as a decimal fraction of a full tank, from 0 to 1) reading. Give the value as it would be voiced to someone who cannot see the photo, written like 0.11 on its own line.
0.875
